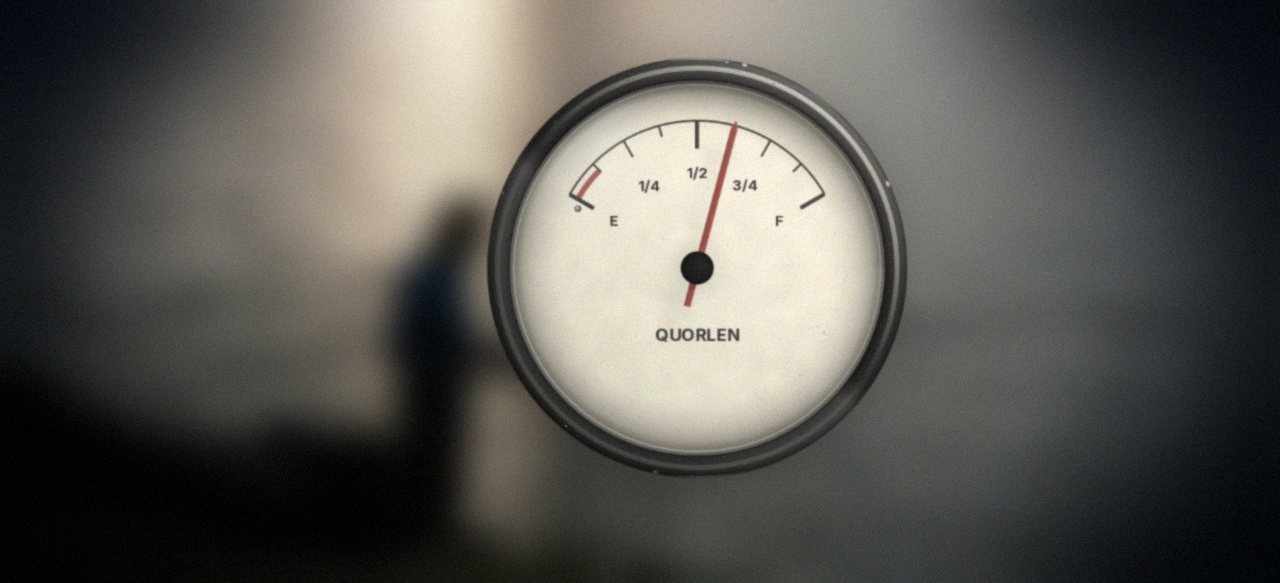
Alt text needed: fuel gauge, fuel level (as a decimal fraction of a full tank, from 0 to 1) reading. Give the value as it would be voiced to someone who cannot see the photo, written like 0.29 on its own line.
0.625
